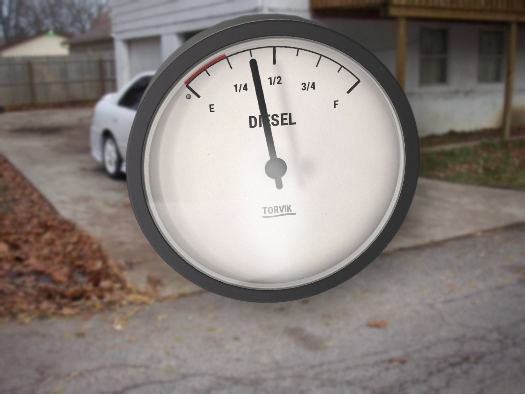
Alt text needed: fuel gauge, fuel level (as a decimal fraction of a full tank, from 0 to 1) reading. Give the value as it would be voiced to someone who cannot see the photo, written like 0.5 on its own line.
0.375
